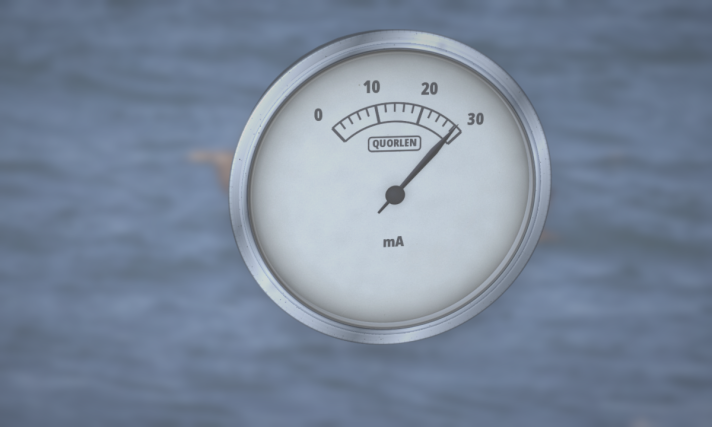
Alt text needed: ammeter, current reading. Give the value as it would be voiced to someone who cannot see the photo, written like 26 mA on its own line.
28 mA
